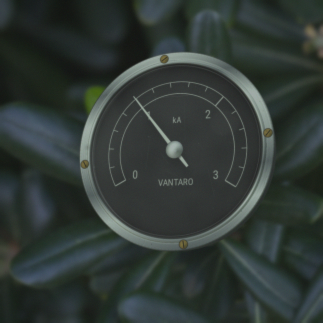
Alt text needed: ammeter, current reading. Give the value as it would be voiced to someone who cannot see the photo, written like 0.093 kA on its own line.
1 kA
